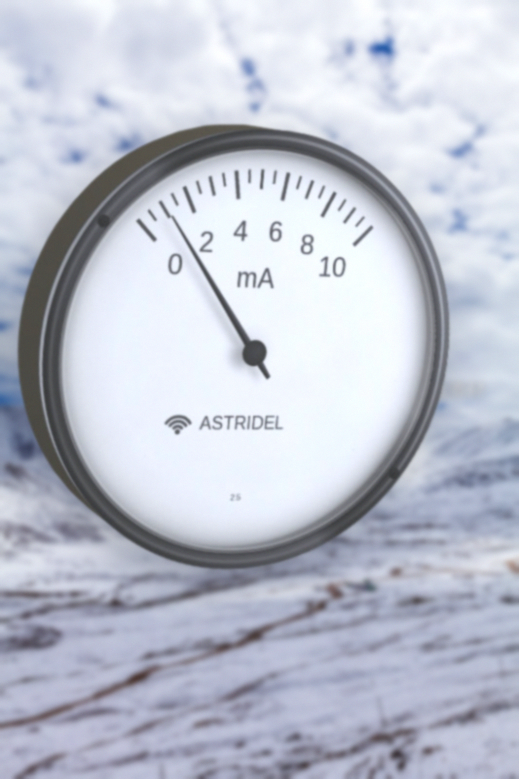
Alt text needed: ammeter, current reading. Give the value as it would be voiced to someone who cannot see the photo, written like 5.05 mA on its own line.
1 mA
